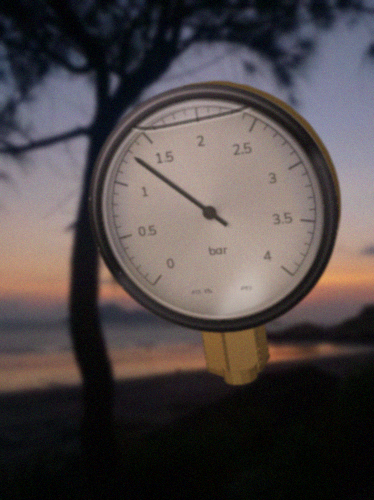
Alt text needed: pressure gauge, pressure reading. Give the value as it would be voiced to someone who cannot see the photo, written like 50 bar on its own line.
1.3 bar
